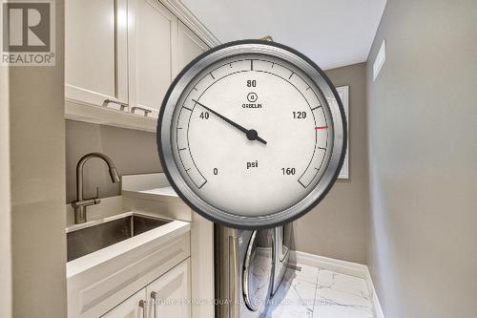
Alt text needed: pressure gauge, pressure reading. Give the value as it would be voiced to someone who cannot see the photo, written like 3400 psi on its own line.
45 psi
